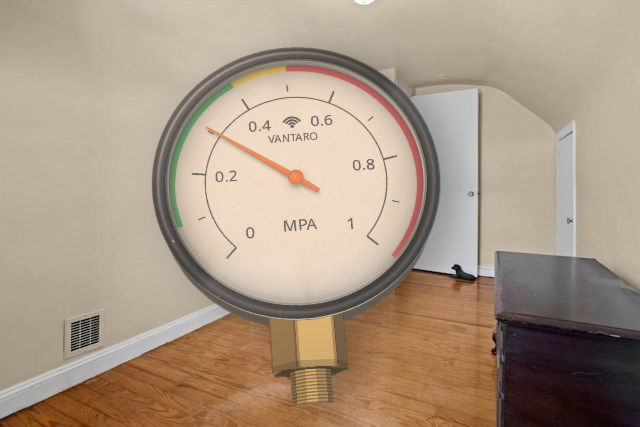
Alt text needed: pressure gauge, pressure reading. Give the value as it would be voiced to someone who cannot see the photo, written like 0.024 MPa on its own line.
0.3 MPa
